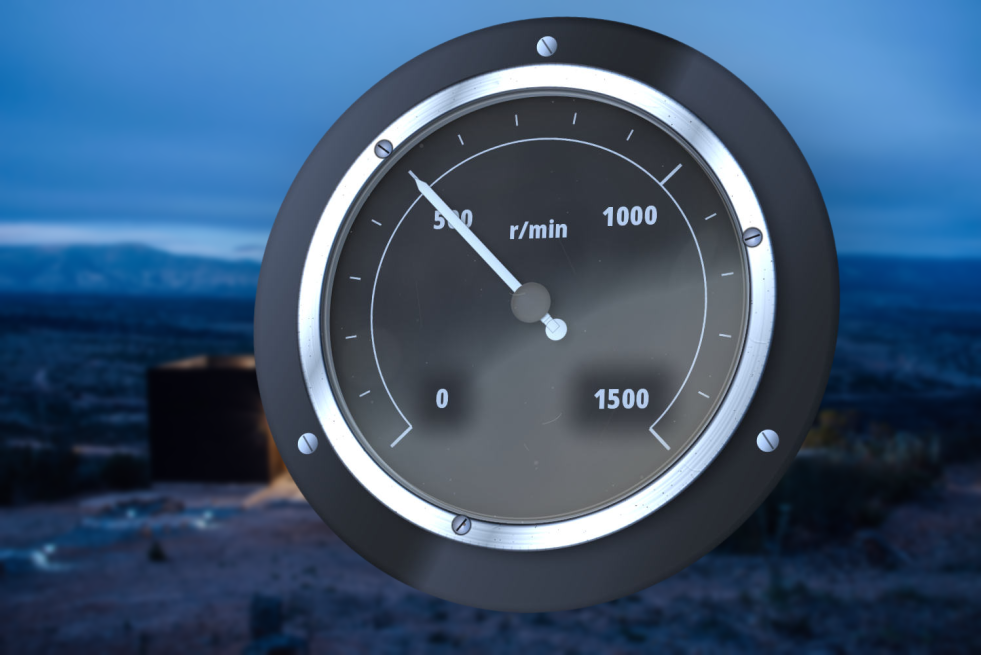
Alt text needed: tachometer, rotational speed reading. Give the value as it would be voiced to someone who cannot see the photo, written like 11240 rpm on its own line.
500 rpm
